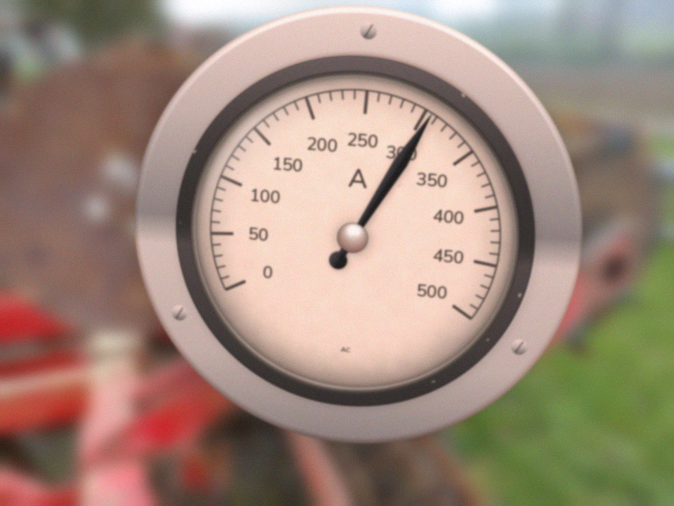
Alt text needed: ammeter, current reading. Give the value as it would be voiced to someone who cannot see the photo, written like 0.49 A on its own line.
305 A
